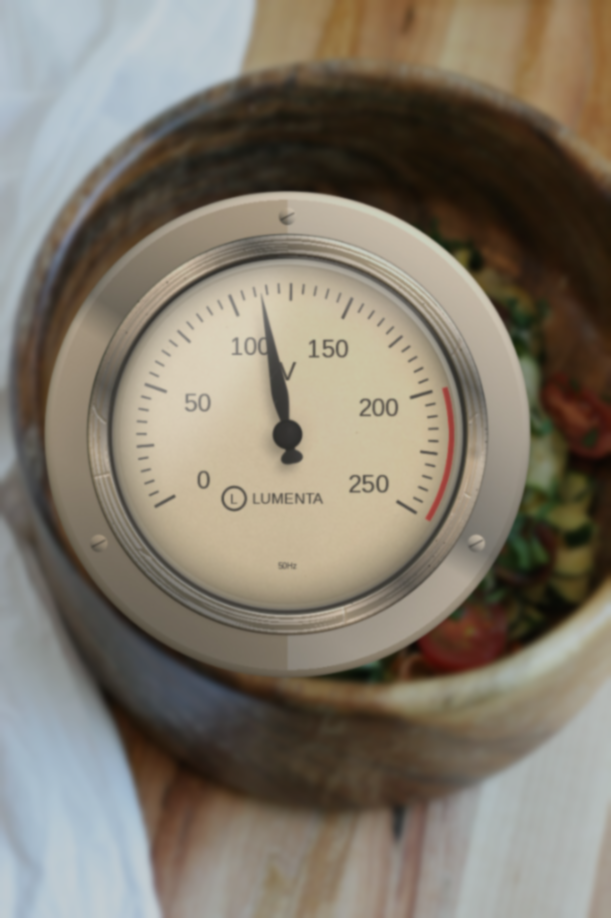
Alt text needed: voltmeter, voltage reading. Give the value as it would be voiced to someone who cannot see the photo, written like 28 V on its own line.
112.5 V
